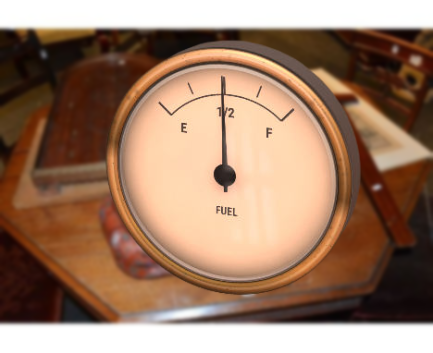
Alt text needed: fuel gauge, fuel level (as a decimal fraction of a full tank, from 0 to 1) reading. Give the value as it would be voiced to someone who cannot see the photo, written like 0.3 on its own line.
0.5
